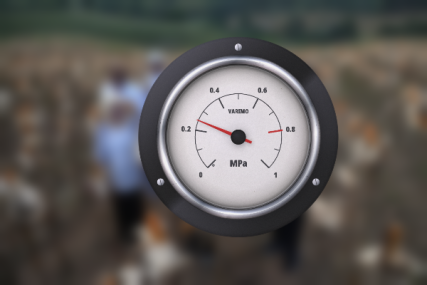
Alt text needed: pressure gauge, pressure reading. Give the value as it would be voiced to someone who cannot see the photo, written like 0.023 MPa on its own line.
0.25 MPa
